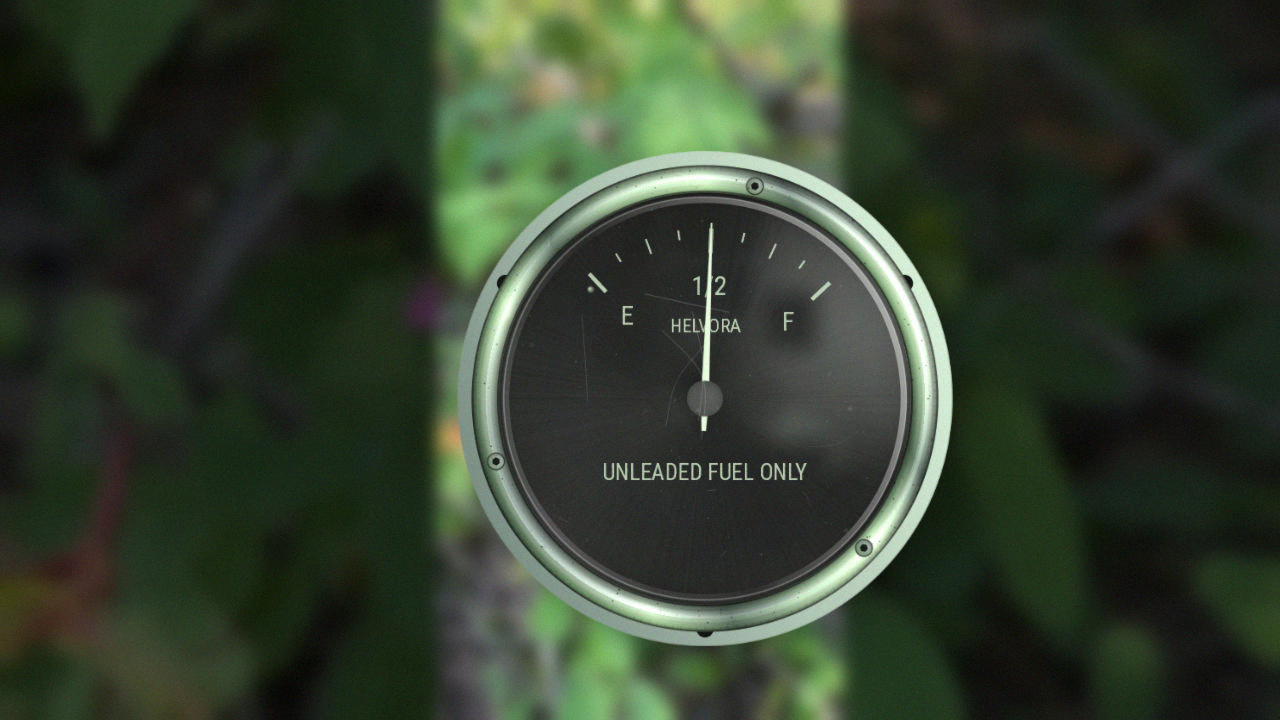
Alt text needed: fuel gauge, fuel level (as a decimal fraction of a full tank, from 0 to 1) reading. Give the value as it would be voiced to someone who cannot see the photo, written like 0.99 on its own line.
0.5
